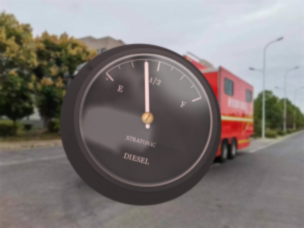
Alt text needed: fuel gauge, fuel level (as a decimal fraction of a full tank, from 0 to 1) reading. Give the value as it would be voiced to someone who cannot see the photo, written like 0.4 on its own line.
0.375
